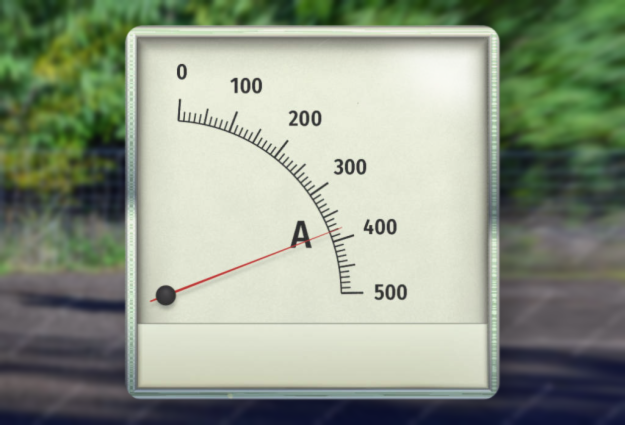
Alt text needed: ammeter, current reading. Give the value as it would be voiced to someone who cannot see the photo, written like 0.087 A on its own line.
380 A
